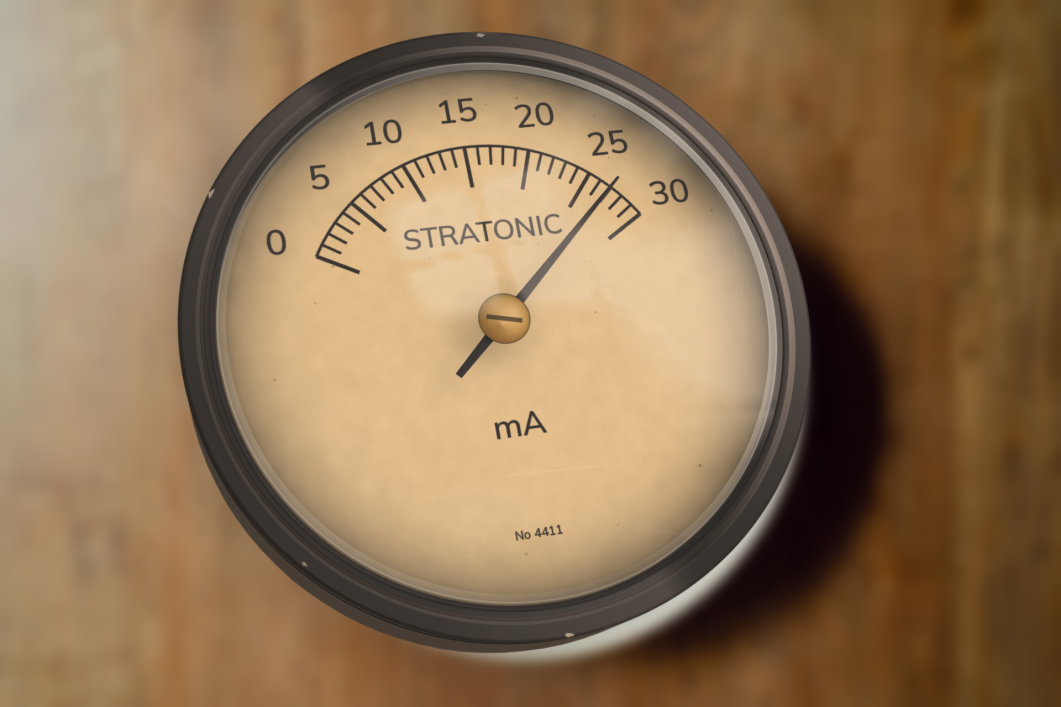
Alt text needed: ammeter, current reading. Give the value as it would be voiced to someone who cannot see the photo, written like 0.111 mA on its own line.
27 mA
